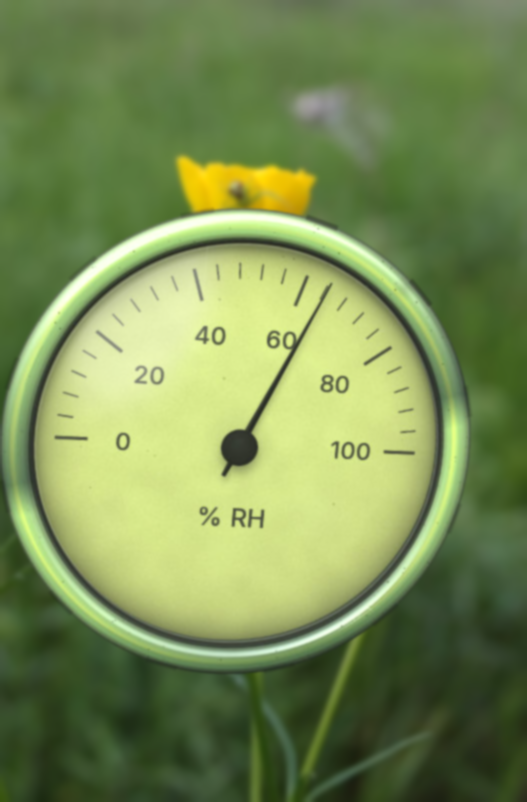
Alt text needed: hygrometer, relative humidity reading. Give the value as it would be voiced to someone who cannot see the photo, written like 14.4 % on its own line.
64 %
